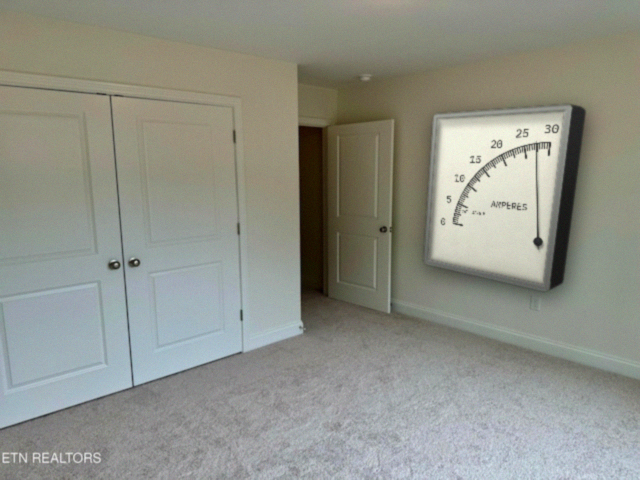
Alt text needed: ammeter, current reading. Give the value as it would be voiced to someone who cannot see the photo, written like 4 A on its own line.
27.5 A
